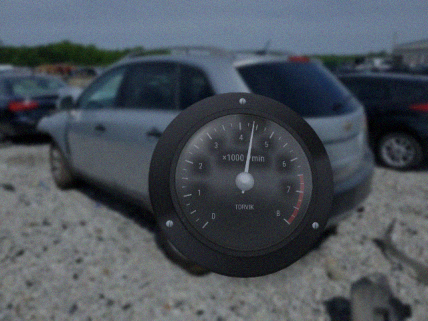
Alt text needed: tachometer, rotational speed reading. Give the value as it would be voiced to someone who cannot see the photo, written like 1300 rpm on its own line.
4375 rpm
